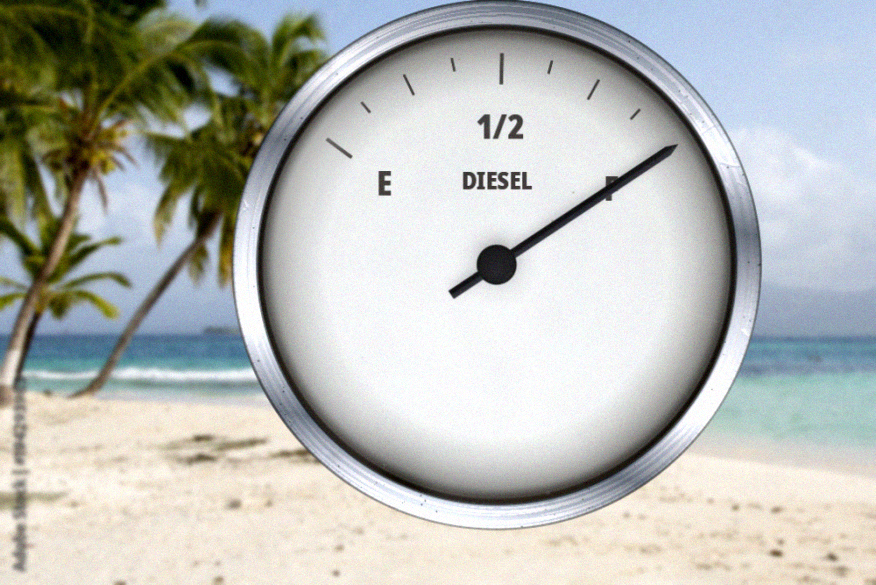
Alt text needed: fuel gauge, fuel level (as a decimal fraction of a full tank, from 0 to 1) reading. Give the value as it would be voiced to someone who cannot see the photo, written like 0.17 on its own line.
1
